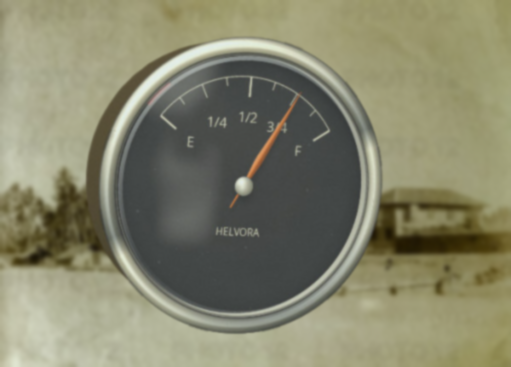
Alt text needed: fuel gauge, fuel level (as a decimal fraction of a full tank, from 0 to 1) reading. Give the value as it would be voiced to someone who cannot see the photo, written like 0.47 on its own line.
0.75
